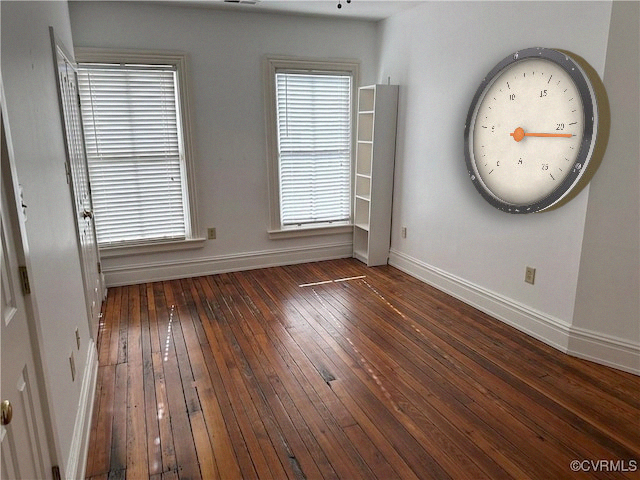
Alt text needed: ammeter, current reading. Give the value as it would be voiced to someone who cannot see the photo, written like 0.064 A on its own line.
21 A
